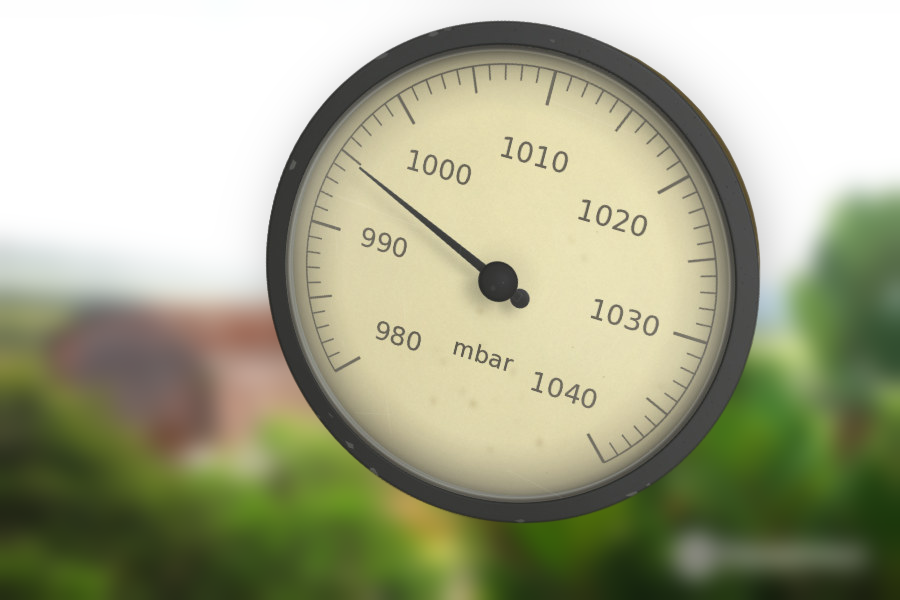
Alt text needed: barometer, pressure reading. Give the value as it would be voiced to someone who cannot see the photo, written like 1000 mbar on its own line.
995 mbar
